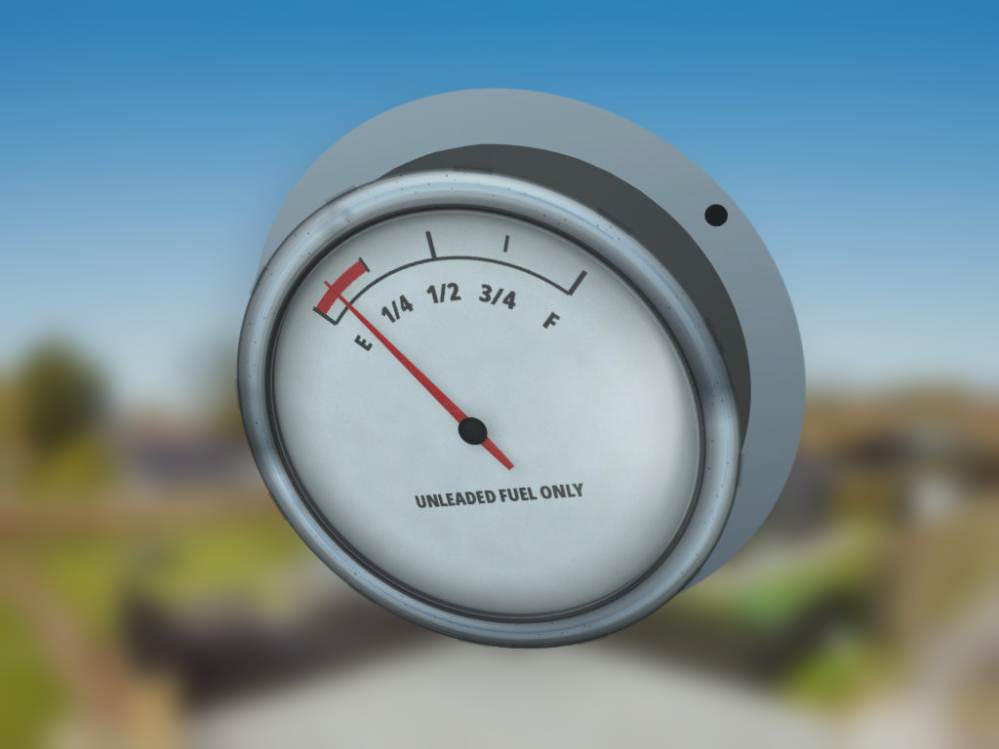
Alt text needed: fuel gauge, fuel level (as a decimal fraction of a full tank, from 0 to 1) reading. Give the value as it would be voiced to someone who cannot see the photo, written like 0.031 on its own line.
0.125
